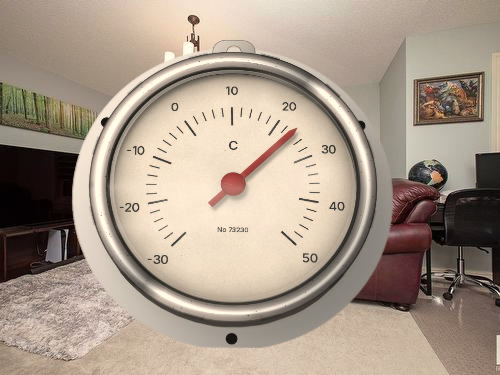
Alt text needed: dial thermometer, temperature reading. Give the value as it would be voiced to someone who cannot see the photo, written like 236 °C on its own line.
24 °C
